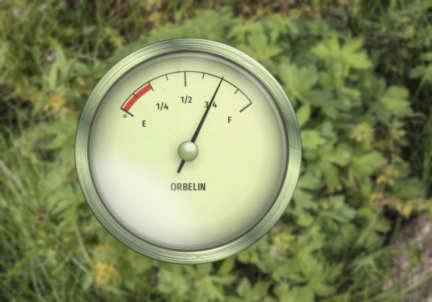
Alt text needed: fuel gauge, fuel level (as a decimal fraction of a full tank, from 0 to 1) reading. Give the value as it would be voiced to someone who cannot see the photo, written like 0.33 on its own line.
0.75
